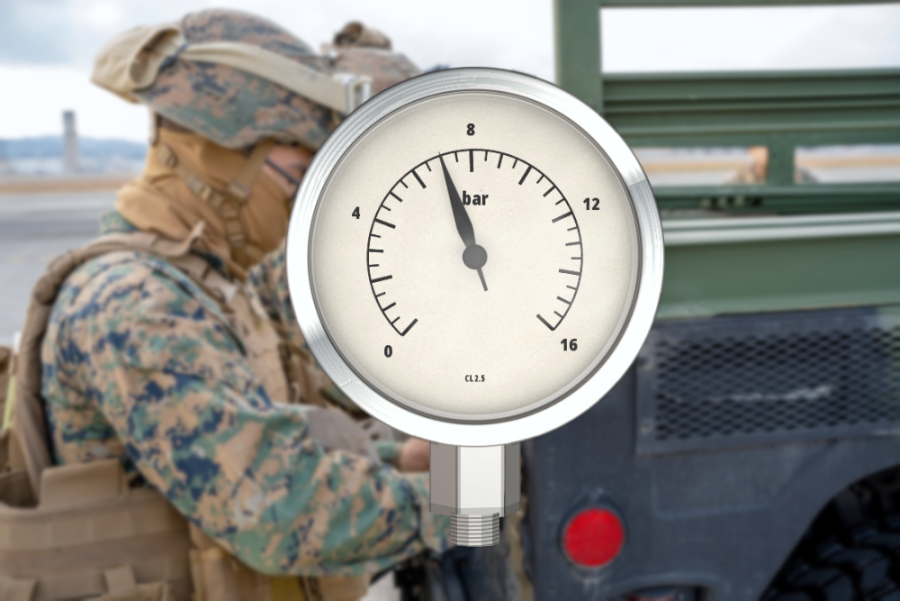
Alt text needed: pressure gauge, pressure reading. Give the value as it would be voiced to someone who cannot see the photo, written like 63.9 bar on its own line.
7 bar
